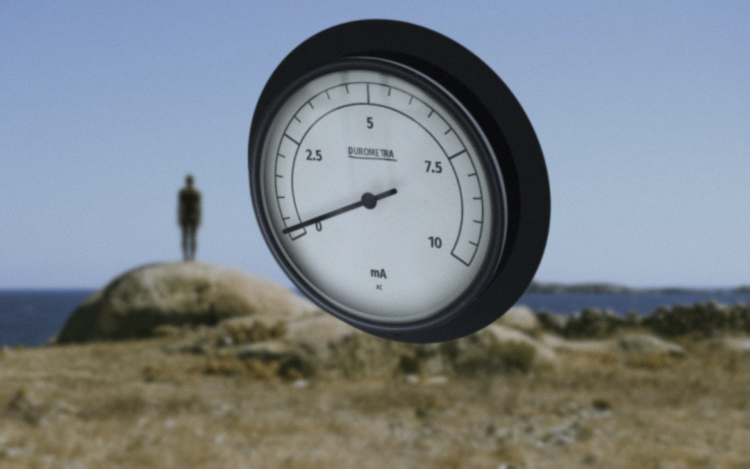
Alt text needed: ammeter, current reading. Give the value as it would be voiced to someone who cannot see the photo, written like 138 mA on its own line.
0.25 mA
